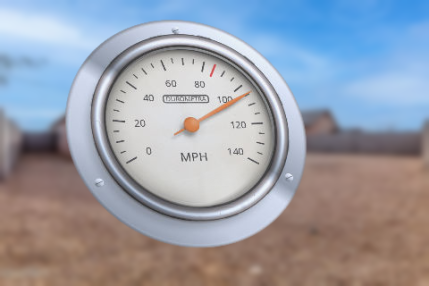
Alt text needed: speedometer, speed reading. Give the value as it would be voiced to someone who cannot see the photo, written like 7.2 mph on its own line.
105 mph
